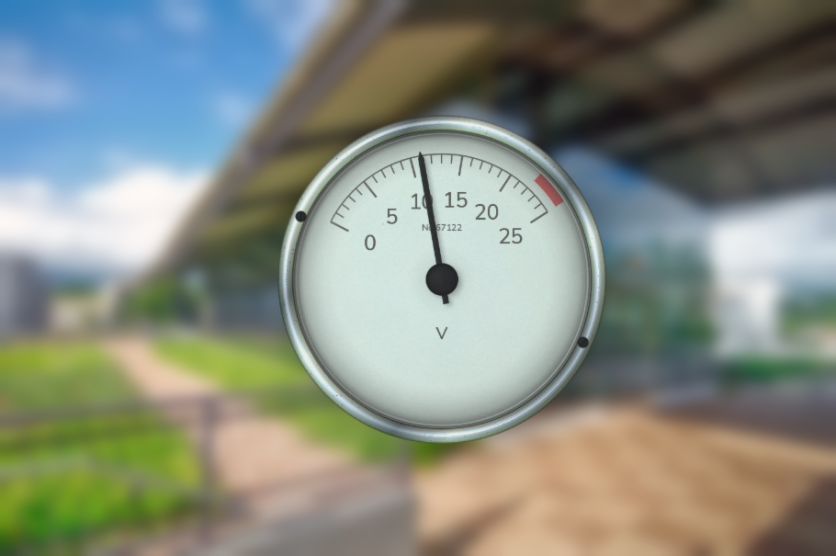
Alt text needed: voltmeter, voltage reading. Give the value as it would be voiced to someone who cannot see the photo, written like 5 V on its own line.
11 V
